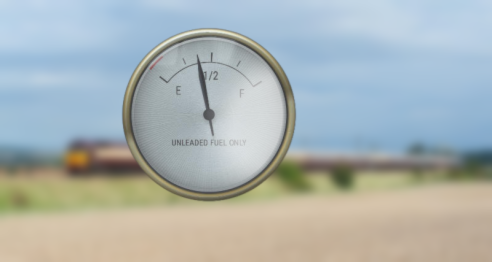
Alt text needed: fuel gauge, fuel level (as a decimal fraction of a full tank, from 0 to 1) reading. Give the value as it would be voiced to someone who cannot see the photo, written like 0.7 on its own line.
0.375
